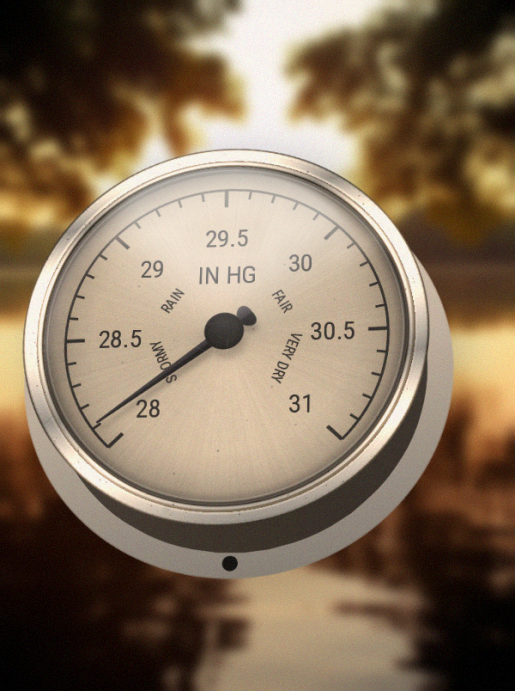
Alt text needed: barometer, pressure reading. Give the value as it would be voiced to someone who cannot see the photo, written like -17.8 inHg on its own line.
28.1 inHg
